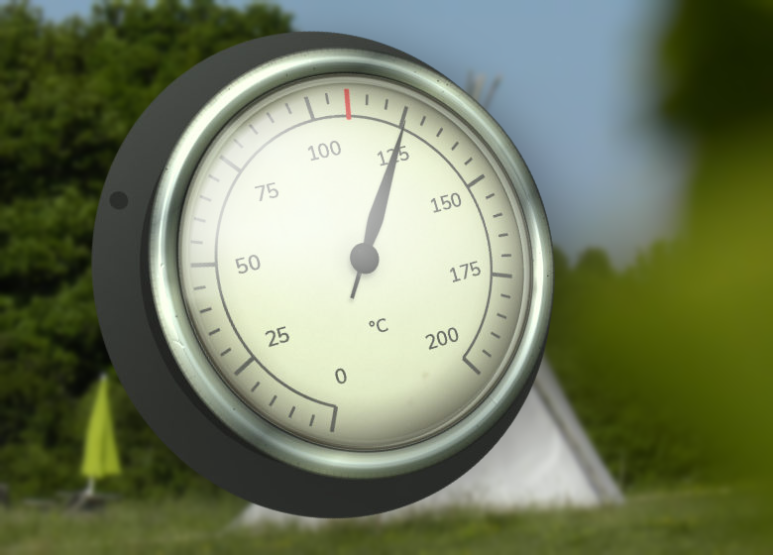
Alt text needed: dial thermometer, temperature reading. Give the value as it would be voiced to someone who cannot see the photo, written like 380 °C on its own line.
125 °C
